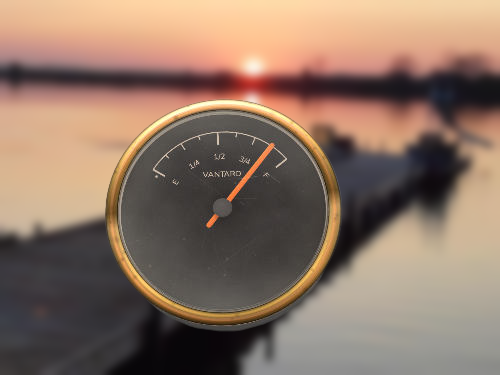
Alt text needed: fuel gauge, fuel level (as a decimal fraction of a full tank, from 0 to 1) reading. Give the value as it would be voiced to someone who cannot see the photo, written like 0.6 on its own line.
0.875
